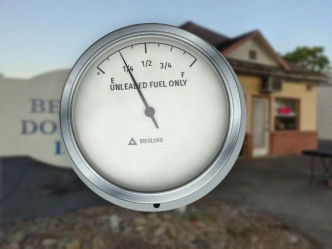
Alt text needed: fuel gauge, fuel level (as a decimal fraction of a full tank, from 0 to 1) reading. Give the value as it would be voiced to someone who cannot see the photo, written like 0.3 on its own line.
0.25
